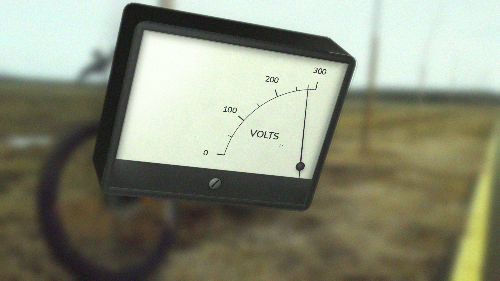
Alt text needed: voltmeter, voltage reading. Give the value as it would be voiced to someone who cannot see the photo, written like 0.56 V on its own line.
275 V
